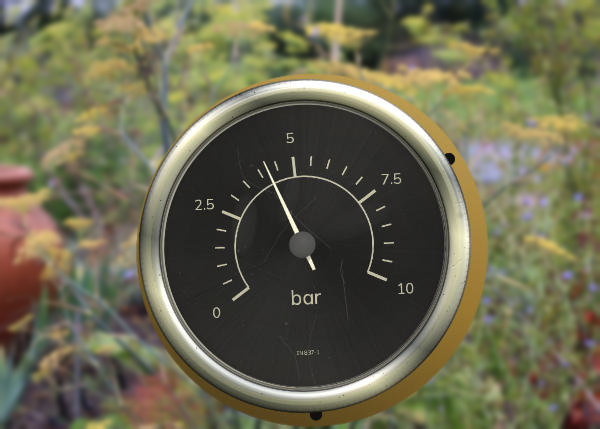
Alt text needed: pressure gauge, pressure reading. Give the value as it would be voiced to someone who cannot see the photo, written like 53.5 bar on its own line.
4.25 bar
